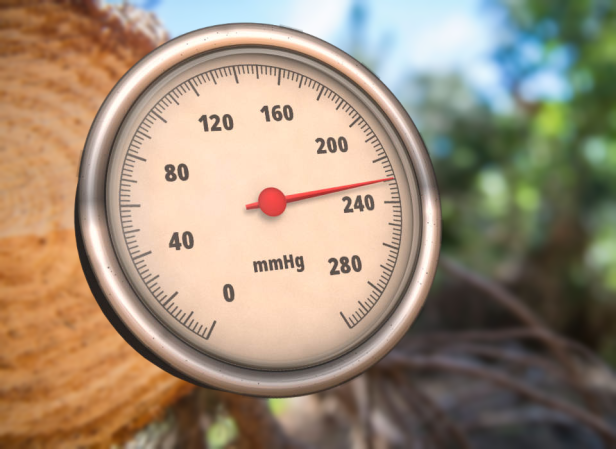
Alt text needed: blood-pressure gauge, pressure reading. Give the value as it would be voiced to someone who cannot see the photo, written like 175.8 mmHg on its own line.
230 mmHg
